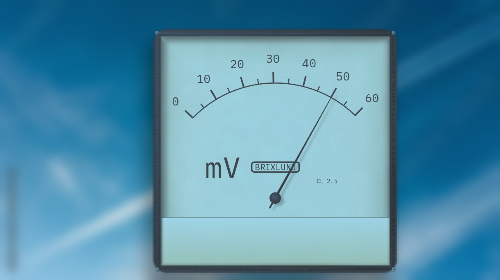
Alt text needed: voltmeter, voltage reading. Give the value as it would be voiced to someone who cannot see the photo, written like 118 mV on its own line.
50 mV
